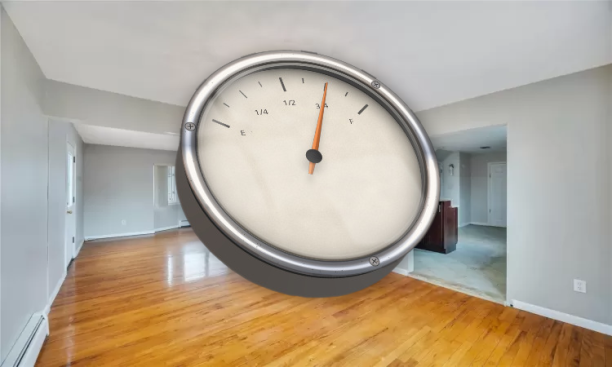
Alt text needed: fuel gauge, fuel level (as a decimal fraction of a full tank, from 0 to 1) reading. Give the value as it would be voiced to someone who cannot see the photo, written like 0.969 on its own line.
0.75
